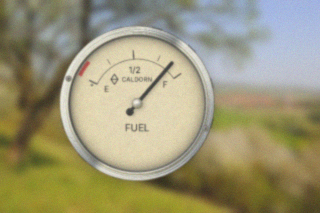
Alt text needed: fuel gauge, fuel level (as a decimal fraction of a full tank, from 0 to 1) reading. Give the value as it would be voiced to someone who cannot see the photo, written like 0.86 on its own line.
0.875
